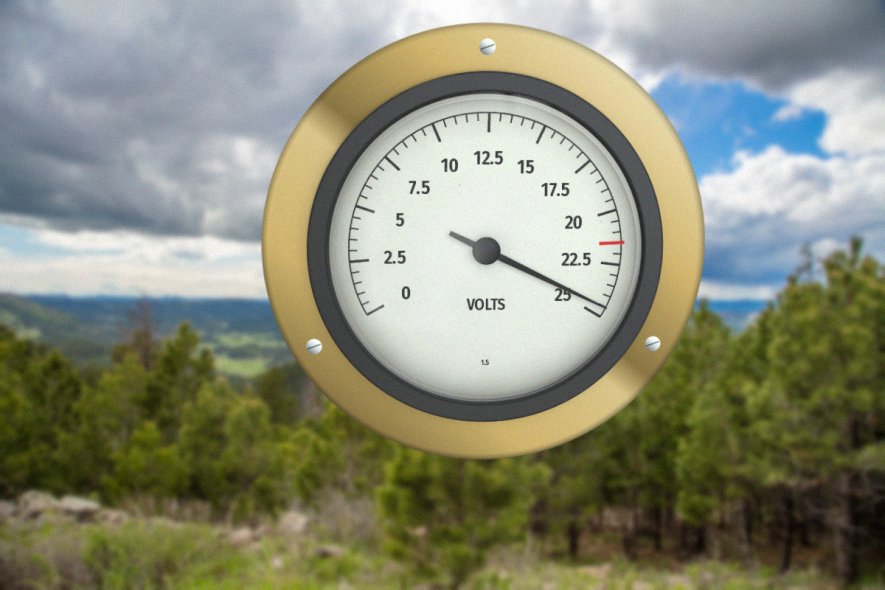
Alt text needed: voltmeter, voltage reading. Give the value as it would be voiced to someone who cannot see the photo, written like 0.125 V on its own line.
24.5 V
